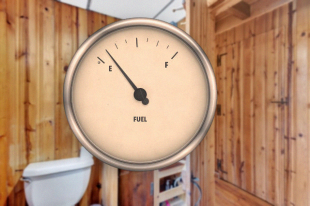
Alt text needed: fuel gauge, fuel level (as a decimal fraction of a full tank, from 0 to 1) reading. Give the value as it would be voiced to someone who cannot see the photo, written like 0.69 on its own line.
0.125
